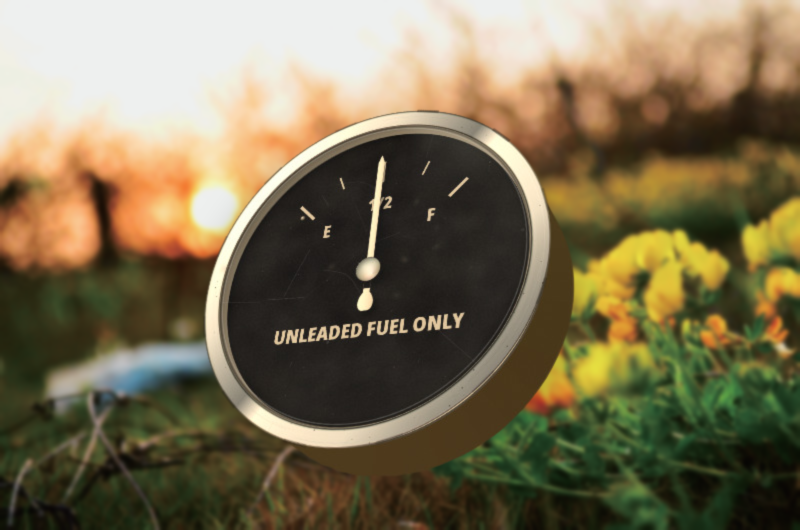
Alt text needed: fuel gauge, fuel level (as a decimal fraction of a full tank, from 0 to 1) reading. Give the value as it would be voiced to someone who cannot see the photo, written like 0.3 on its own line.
0.5
